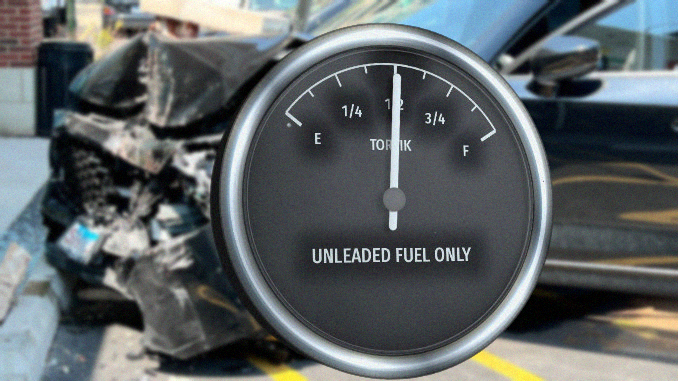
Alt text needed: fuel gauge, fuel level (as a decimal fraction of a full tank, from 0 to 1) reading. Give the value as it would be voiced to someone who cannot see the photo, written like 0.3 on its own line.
0.5
